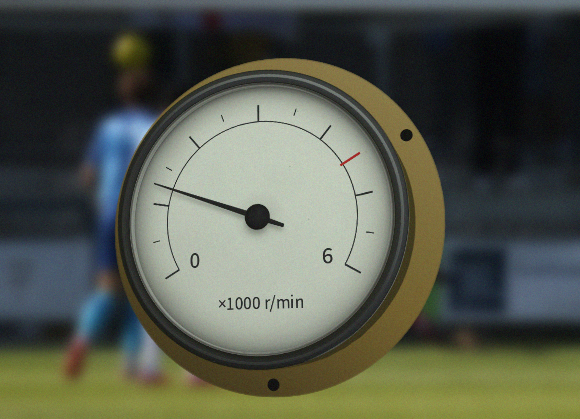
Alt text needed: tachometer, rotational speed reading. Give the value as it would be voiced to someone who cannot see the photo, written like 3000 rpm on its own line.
1250 rpm
